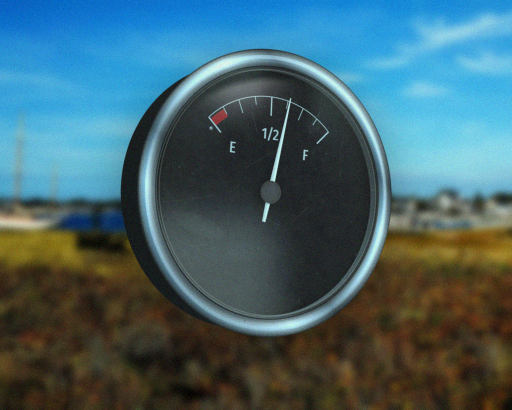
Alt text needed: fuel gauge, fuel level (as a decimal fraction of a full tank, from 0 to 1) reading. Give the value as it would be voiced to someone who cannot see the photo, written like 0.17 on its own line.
0.625
